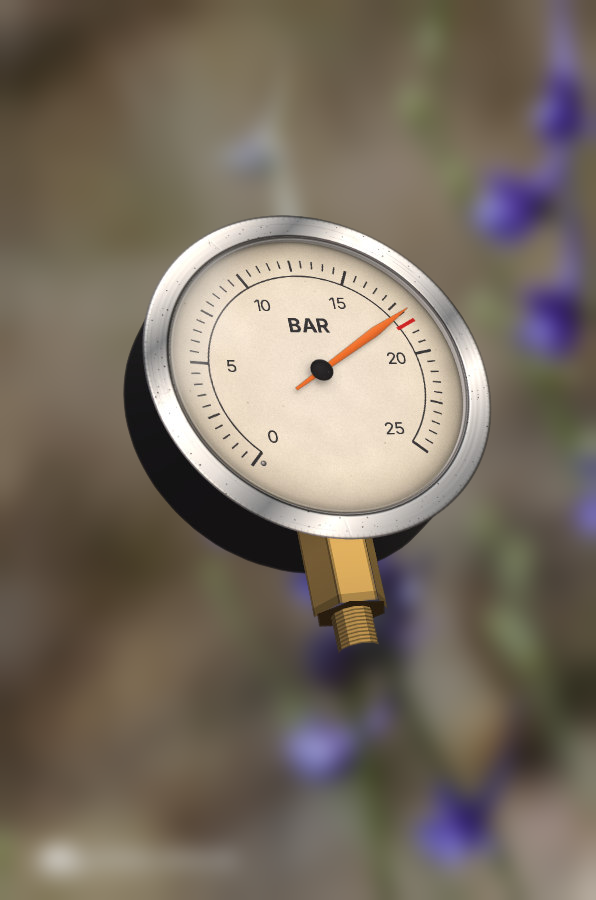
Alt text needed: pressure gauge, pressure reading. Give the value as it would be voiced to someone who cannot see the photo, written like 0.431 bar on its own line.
18 bar
